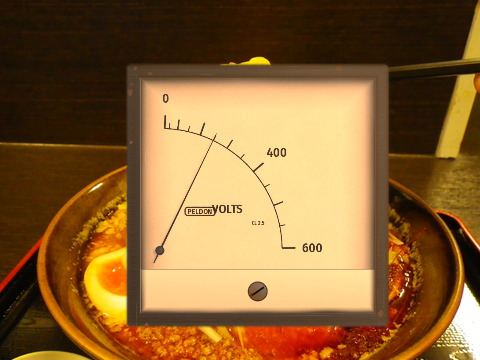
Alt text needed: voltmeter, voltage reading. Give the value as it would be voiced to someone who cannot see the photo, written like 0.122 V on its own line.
250 V
